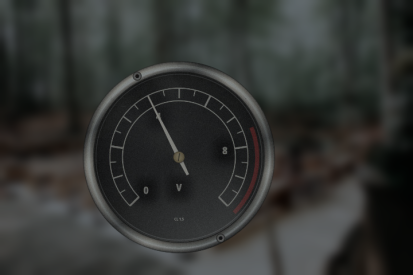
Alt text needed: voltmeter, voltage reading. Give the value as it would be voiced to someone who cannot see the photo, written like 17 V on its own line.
4 V
